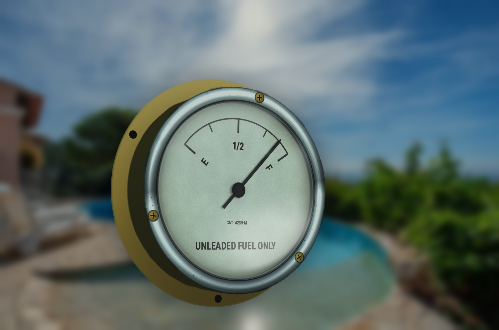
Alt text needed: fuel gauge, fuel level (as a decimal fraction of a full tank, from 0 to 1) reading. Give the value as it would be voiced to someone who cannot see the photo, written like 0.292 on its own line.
0.875
